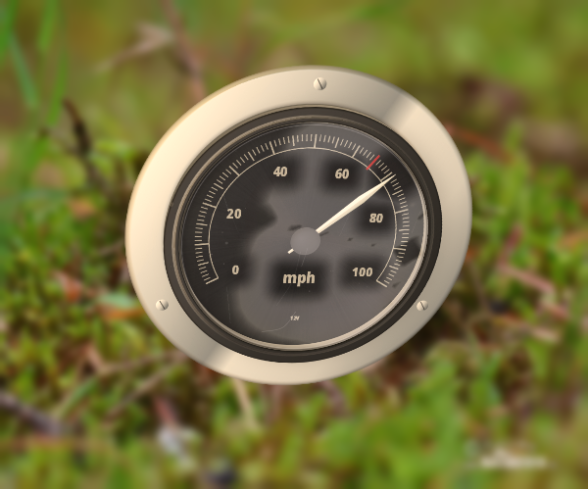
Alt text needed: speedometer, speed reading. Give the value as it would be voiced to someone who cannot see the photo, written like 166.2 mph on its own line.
70 mph
